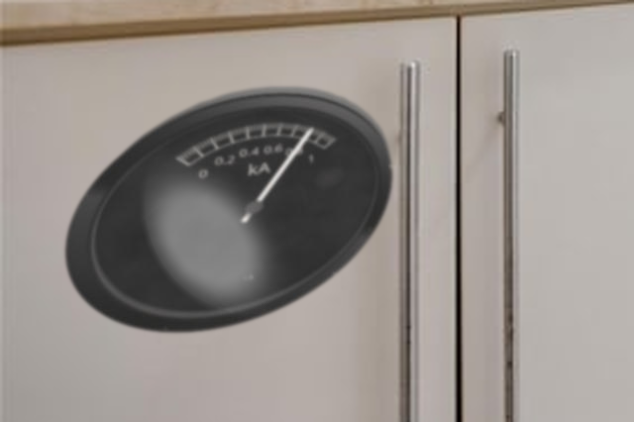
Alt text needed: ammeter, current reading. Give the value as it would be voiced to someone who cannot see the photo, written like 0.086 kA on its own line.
0.8 kA
